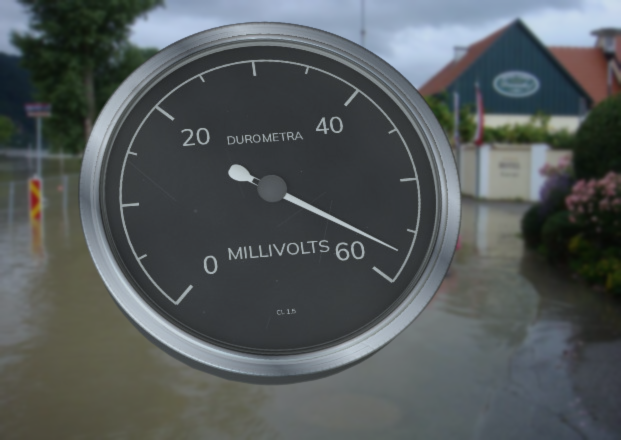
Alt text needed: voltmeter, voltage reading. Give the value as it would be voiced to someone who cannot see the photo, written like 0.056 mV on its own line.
57.5 mV
